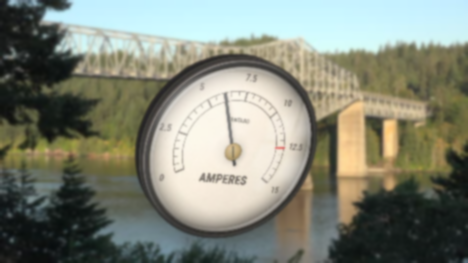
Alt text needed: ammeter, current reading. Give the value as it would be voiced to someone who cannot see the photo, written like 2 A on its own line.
6 A
